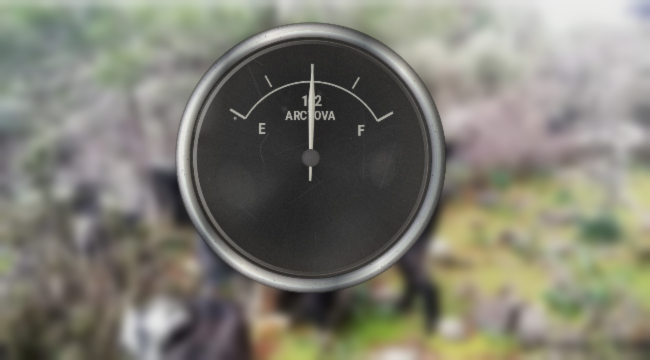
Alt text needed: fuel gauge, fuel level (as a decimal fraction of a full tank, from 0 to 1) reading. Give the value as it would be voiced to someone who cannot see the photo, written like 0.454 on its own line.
0.5
